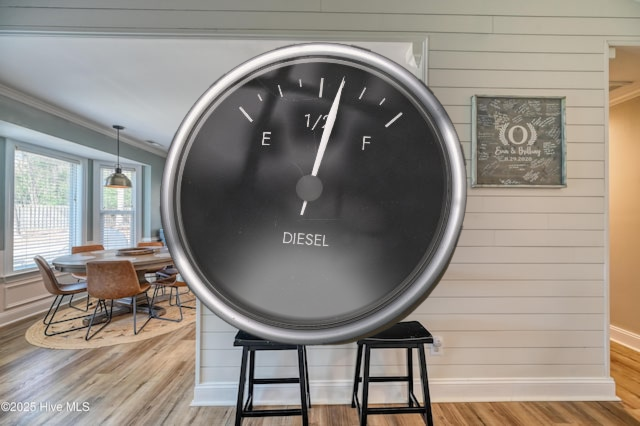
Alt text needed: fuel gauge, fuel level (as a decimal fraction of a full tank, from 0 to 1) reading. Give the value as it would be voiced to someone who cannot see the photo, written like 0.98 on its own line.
0.625
